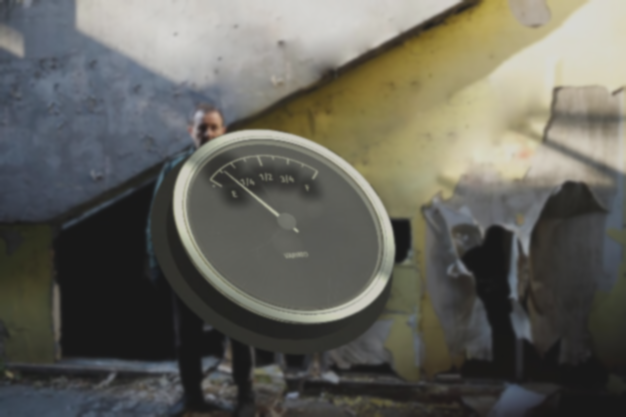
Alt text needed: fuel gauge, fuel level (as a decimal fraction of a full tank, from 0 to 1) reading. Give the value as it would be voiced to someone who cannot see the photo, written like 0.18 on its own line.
0.125
